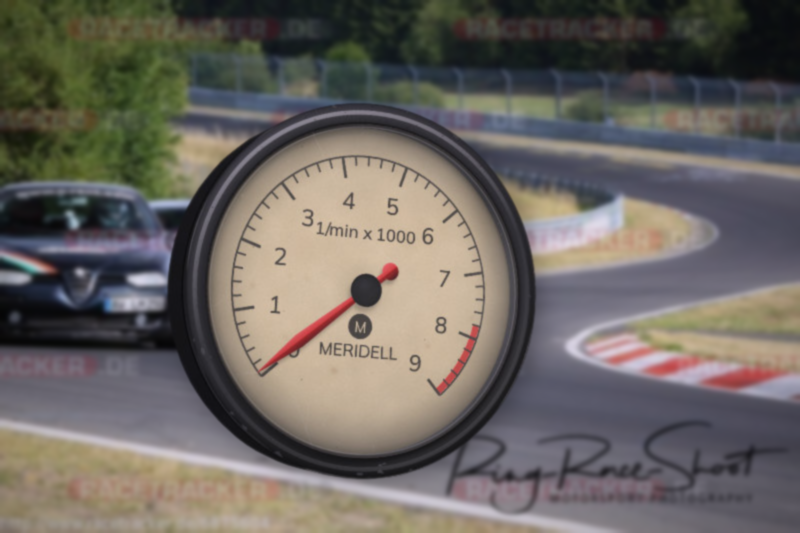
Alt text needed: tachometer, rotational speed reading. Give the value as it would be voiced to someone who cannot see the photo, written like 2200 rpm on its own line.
100 rpm
